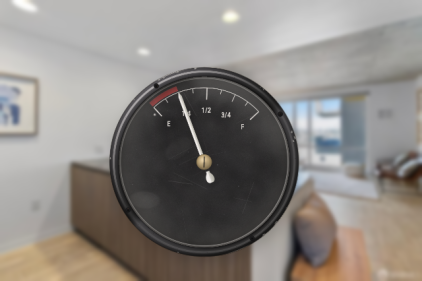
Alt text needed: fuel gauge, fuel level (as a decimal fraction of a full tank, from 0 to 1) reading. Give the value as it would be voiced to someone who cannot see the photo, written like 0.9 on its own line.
0.25
